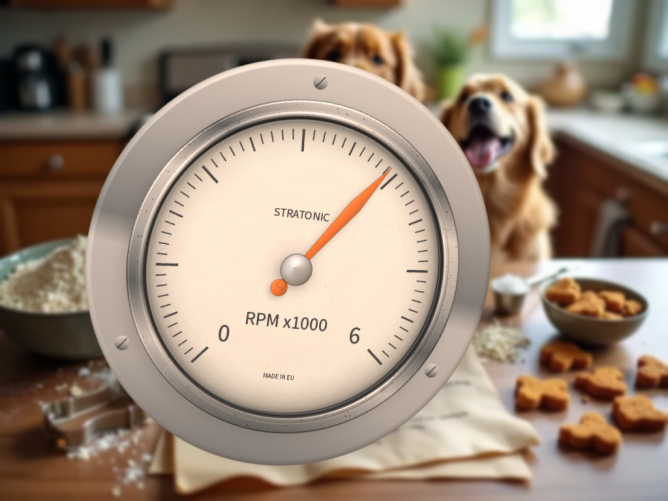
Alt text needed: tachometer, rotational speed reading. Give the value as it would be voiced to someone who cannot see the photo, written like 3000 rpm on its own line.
3900 rpm
